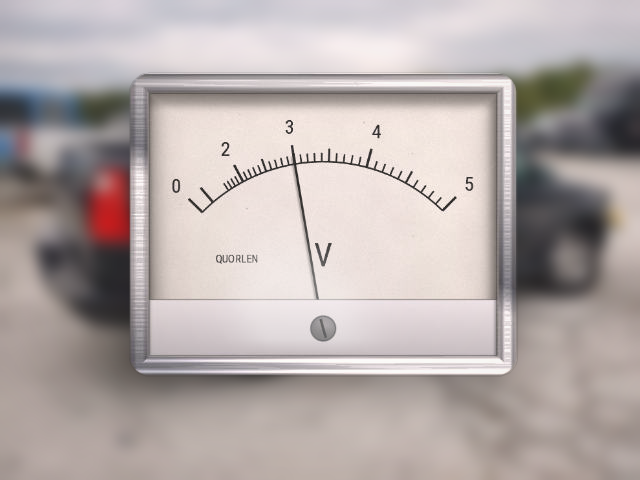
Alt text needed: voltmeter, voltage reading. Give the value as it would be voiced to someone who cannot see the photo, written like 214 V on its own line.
3 V
